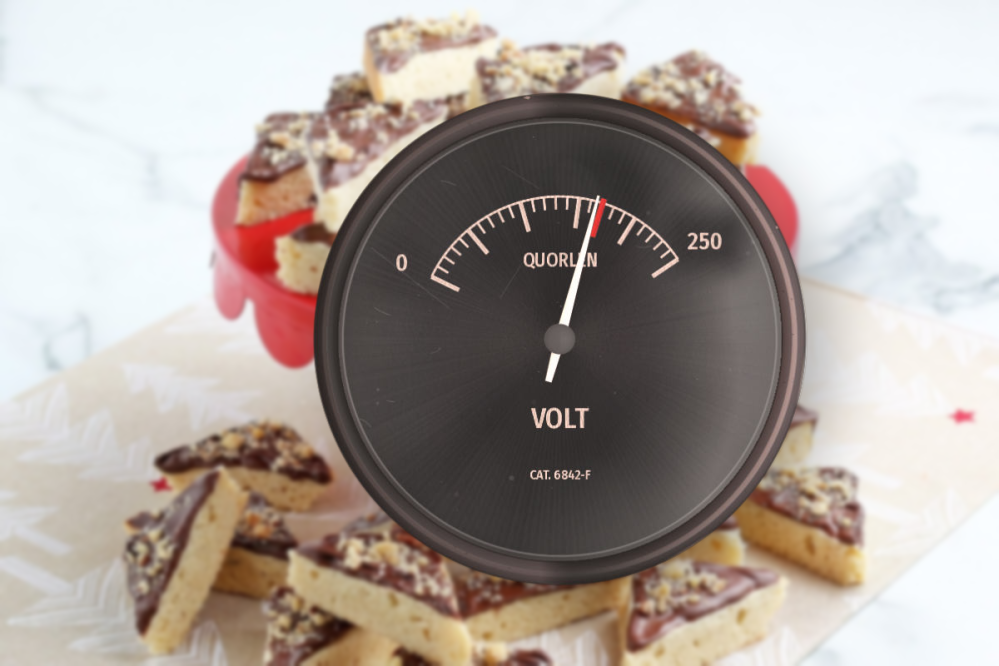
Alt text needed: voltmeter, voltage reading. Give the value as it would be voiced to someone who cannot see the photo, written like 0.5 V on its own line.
165 V
